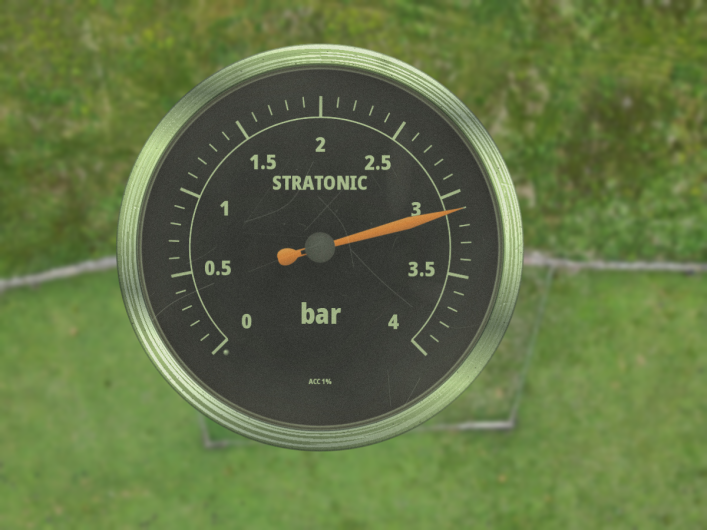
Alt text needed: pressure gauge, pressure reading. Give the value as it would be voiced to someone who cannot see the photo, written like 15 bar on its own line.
3.1 bar
